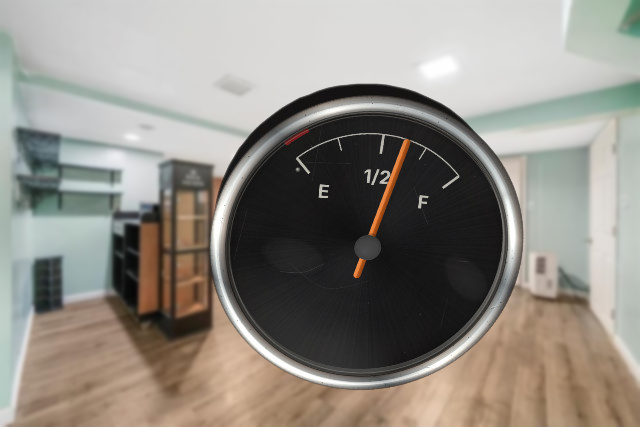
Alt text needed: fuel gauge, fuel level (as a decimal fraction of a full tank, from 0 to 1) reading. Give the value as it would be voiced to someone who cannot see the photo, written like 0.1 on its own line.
0.625
